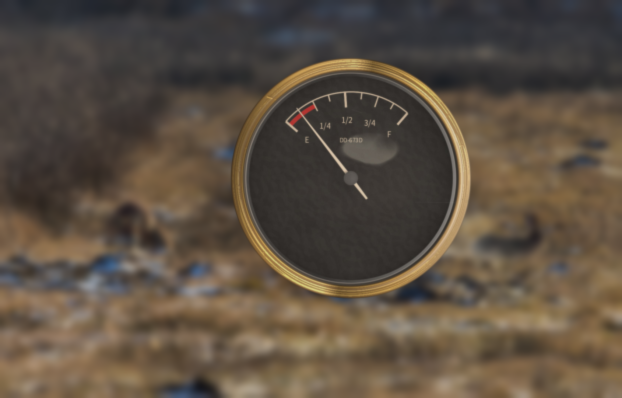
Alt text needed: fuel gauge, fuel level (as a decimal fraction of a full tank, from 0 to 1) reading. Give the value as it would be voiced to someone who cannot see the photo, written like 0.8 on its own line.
0.125
